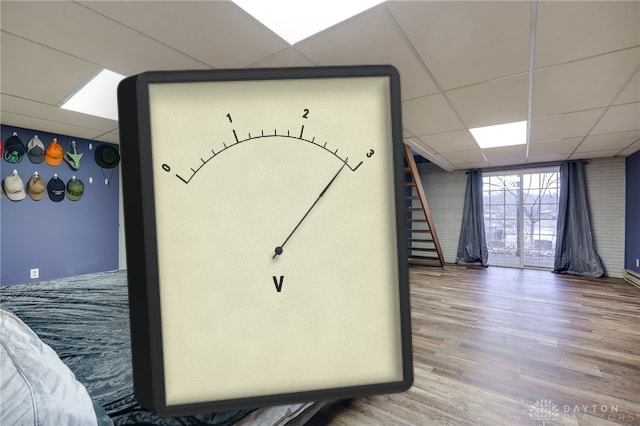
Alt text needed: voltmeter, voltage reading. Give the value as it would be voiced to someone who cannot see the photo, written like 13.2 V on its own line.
2.8 V
